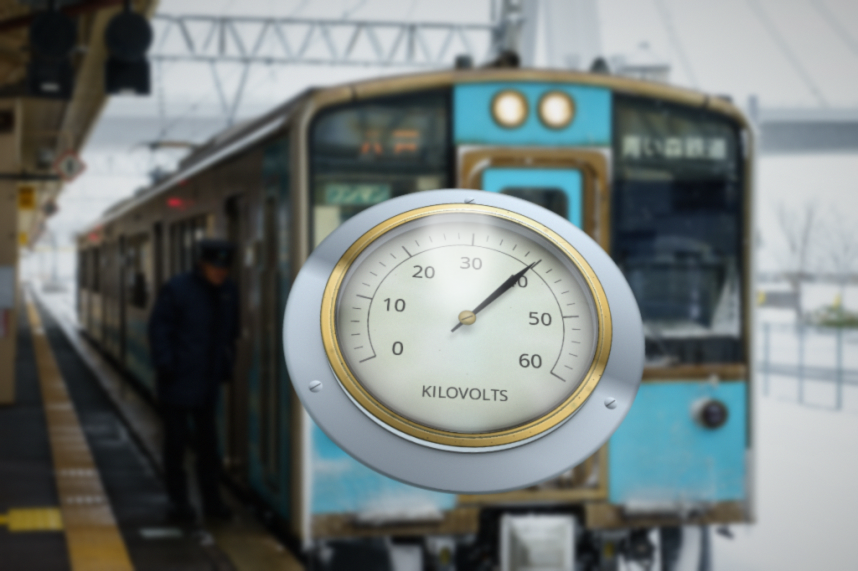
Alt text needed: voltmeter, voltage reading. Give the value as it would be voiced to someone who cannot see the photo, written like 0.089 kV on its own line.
40 kV
